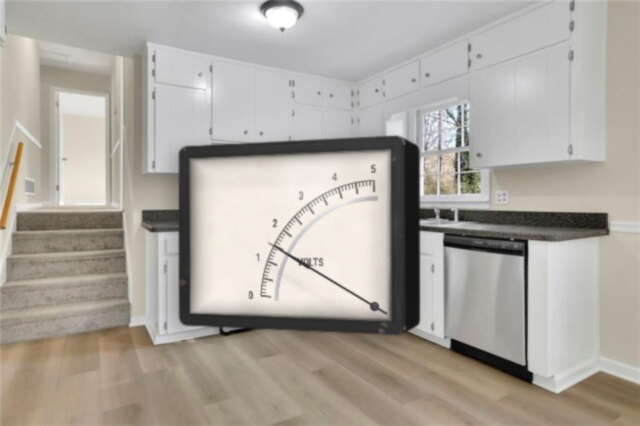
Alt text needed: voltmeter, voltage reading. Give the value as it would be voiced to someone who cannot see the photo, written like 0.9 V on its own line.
1.5 V
